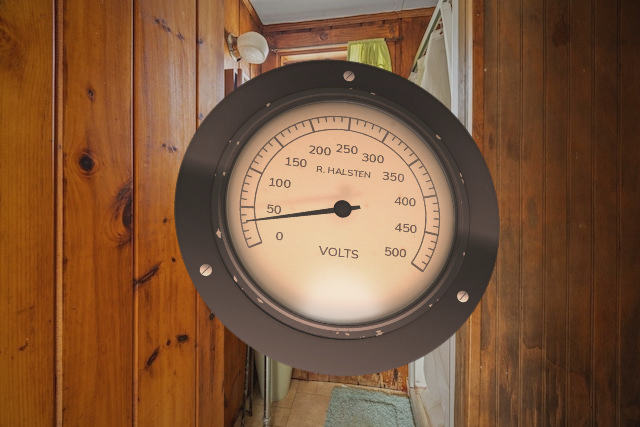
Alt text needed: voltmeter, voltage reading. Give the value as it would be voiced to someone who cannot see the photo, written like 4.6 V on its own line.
30 V
